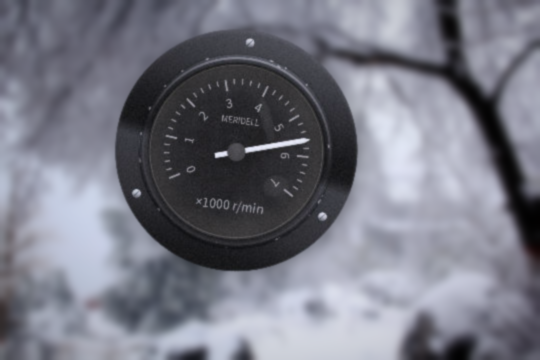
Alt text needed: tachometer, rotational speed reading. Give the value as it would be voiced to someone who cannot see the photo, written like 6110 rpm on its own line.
5600 rpm
